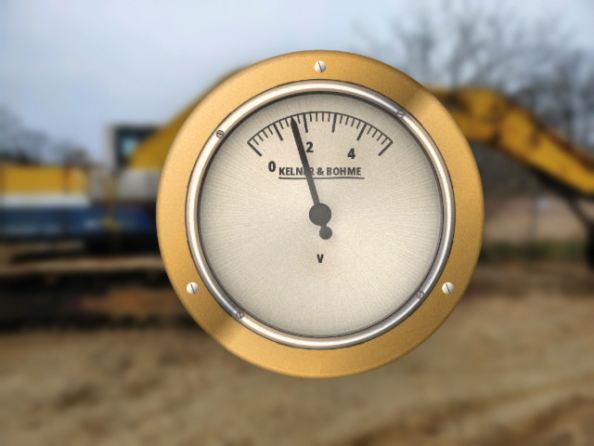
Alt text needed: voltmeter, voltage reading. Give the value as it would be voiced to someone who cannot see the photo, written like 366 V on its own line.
1.6 V
